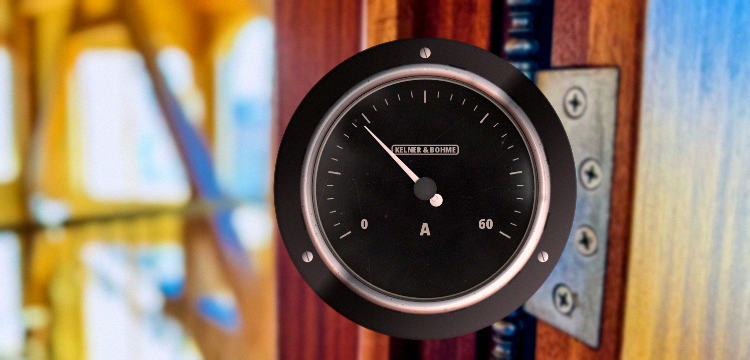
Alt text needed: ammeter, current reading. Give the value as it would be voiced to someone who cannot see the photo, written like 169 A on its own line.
19 A
